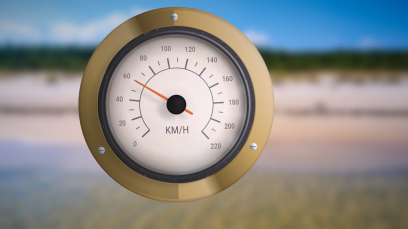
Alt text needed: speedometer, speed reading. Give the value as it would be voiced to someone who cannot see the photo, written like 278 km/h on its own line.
60 km/h
